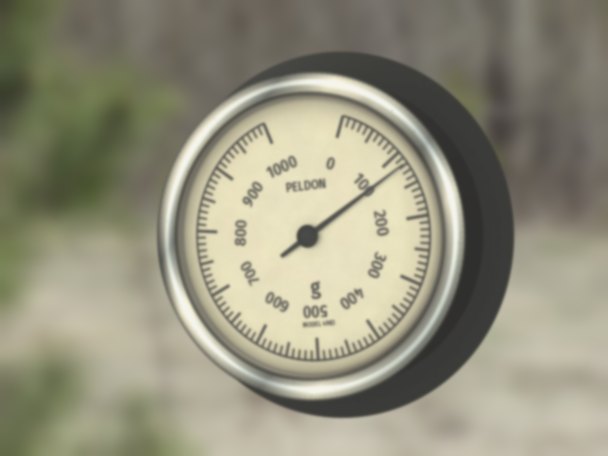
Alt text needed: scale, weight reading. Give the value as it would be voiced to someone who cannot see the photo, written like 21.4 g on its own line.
120 g
